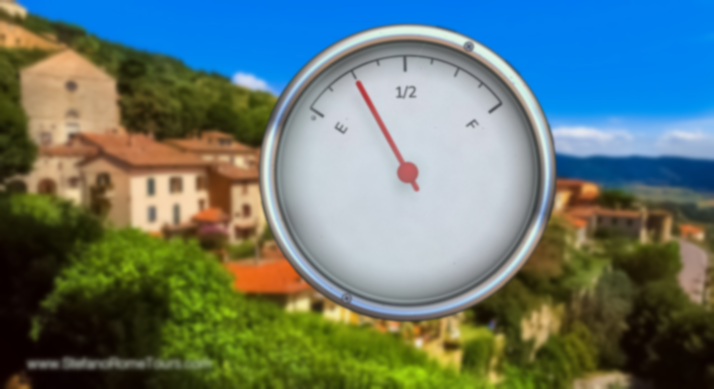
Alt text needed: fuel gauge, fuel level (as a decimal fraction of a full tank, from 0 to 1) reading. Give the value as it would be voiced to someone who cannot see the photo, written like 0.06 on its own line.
0.25
